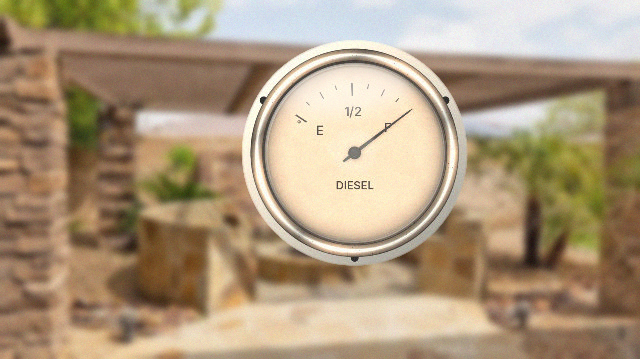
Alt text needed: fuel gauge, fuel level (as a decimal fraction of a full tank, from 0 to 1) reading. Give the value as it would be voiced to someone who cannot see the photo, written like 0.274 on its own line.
1
